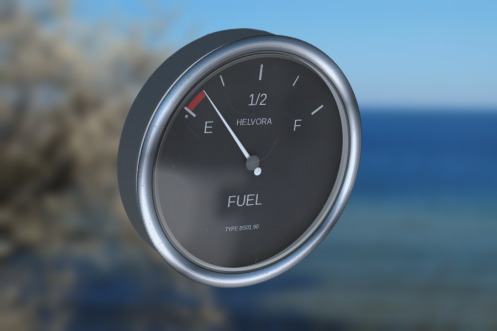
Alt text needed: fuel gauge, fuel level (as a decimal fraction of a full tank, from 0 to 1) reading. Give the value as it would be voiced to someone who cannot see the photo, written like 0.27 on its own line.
0.125
